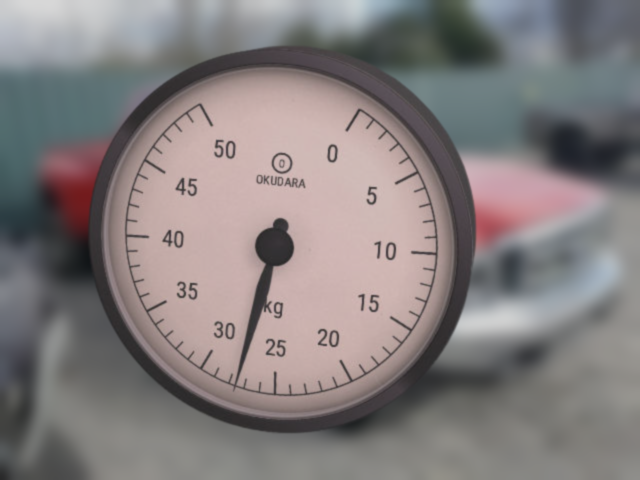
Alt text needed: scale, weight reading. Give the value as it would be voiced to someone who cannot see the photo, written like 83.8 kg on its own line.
27.5 kg
